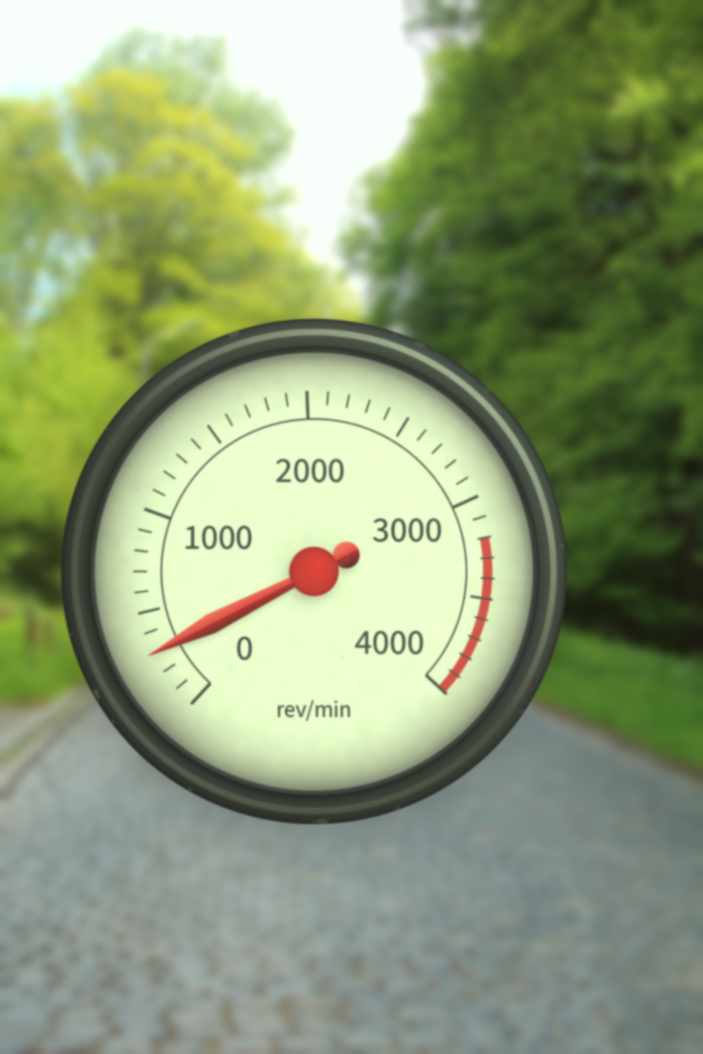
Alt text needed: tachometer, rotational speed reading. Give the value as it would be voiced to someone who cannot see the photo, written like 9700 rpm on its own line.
300 rpm
